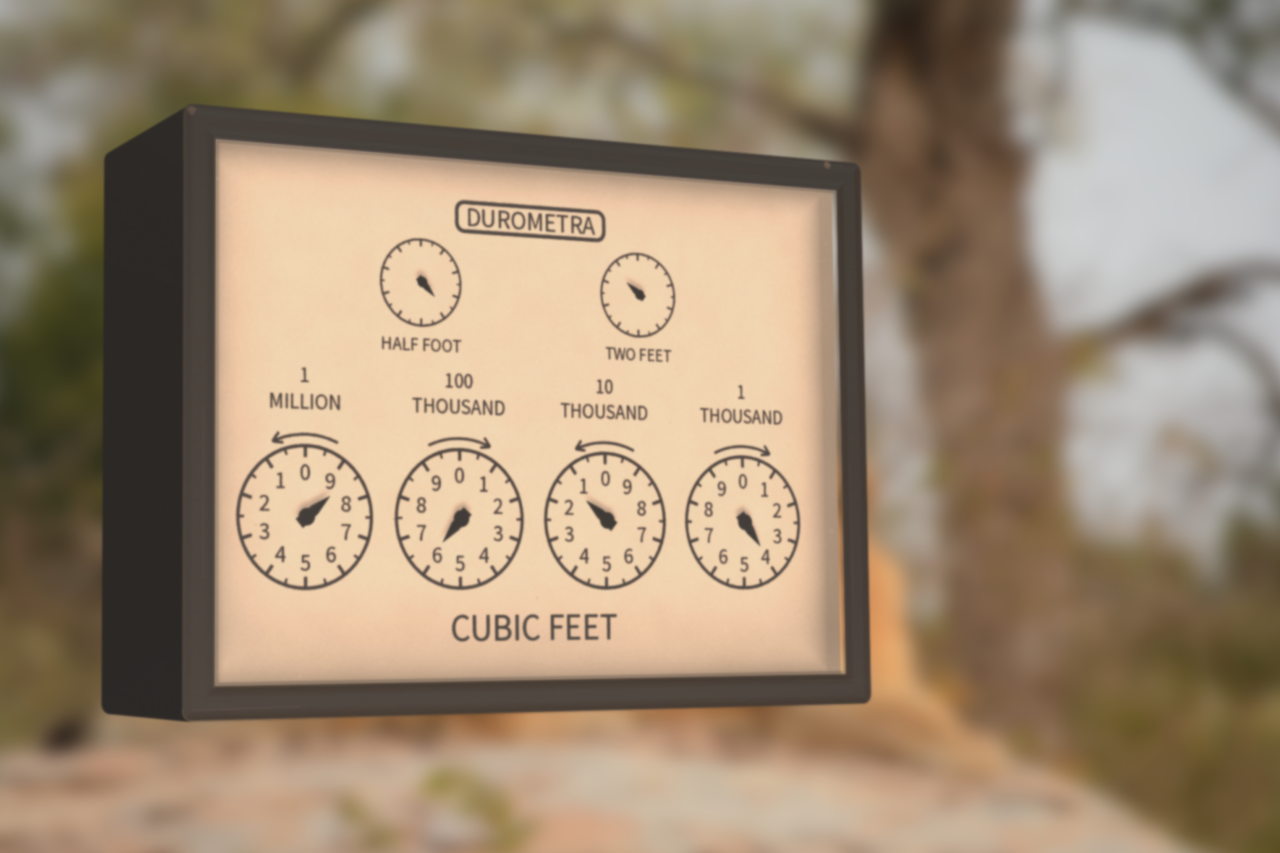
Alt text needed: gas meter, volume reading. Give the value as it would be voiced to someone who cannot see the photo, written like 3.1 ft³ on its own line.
861400 ft³
